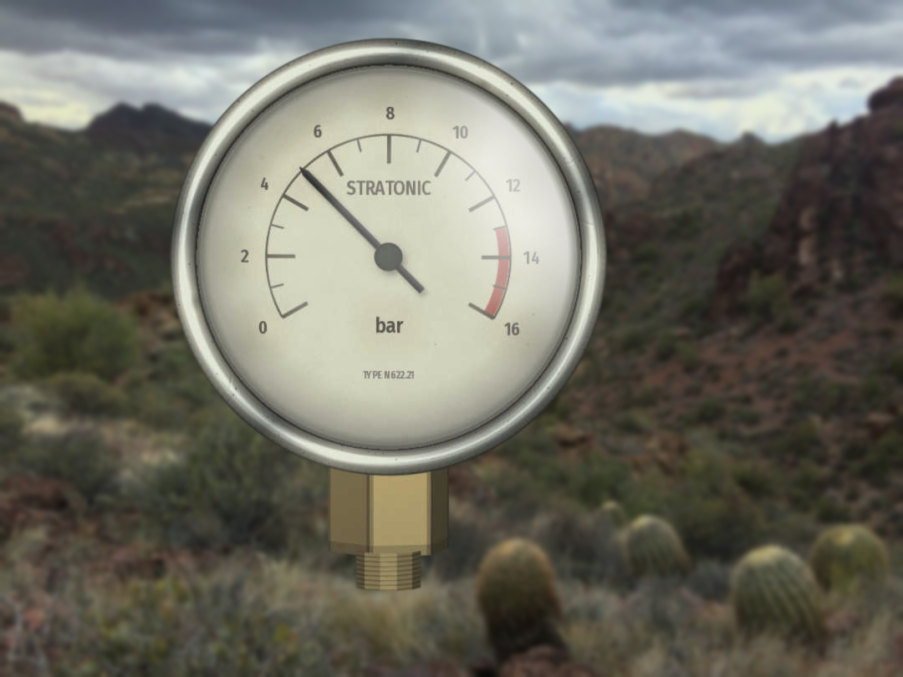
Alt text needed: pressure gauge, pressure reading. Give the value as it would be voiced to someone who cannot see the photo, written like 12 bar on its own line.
5 bar
